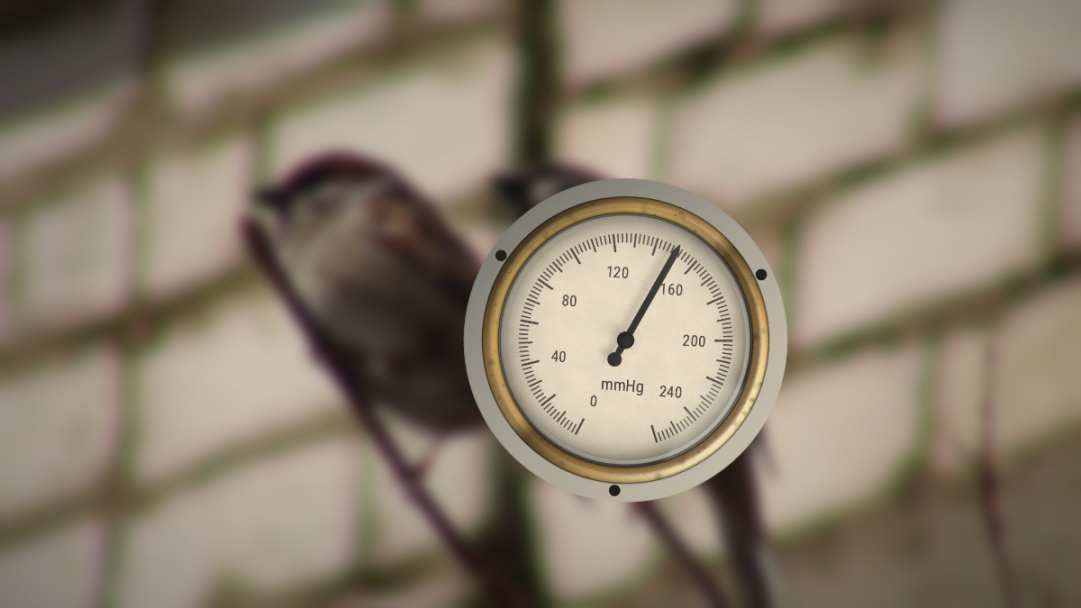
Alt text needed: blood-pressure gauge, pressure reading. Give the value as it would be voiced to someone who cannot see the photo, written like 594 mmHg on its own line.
150 mmHg
